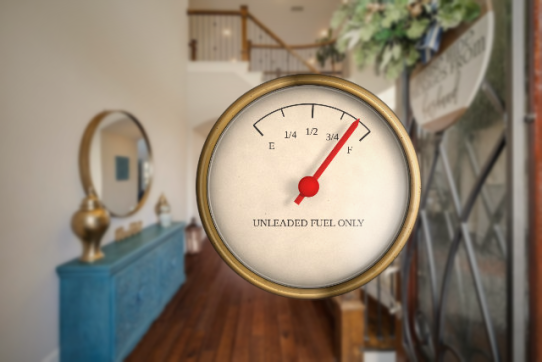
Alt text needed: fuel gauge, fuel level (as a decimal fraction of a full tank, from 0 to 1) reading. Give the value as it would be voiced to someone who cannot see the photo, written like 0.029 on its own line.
0.875
